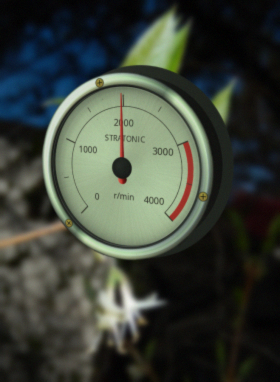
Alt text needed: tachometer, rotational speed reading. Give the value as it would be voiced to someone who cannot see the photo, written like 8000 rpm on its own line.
2000 rpm
